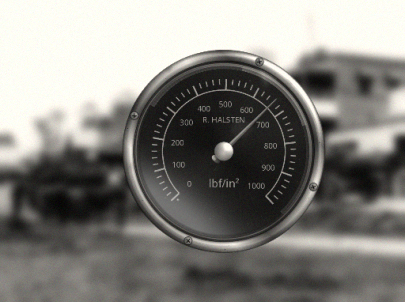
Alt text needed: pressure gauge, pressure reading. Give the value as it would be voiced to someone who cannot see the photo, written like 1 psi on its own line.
660 psi
